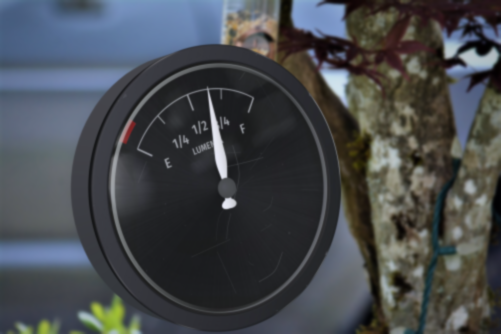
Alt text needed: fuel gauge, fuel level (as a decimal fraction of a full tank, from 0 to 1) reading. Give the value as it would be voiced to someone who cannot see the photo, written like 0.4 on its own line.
0.625
